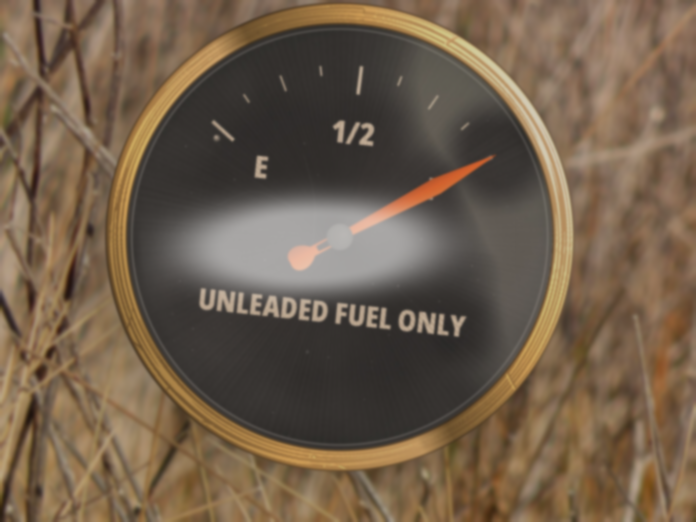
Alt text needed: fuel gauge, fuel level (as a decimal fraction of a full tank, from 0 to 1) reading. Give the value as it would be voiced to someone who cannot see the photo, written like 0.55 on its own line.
1
